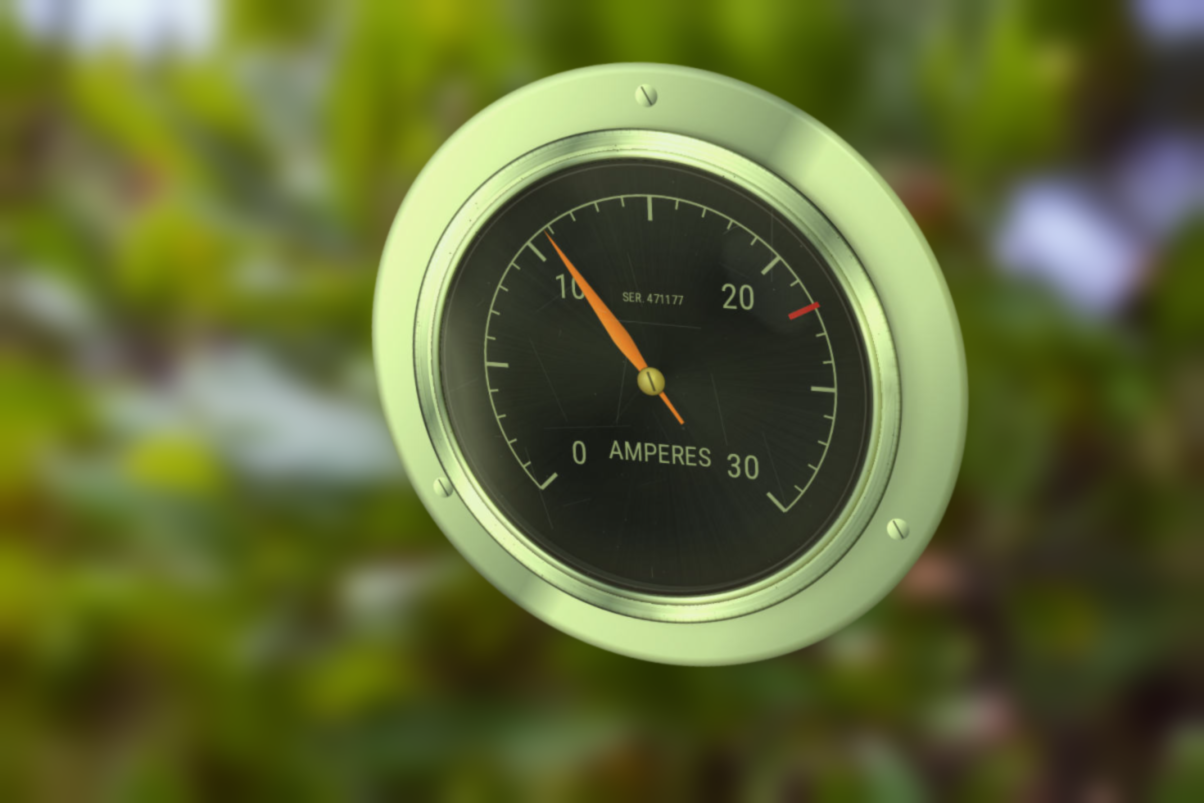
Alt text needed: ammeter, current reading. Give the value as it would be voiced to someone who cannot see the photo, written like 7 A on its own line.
11 A
